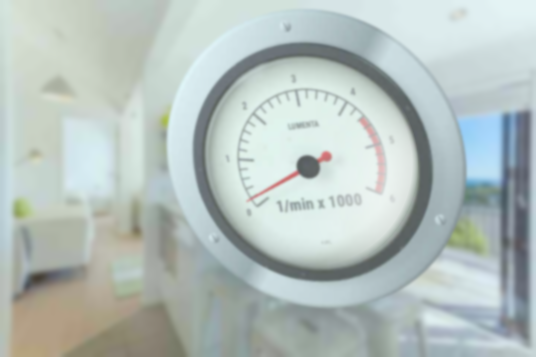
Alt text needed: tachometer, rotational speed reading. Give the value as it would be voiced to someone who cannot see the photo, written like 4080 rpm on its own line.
200 rpm
